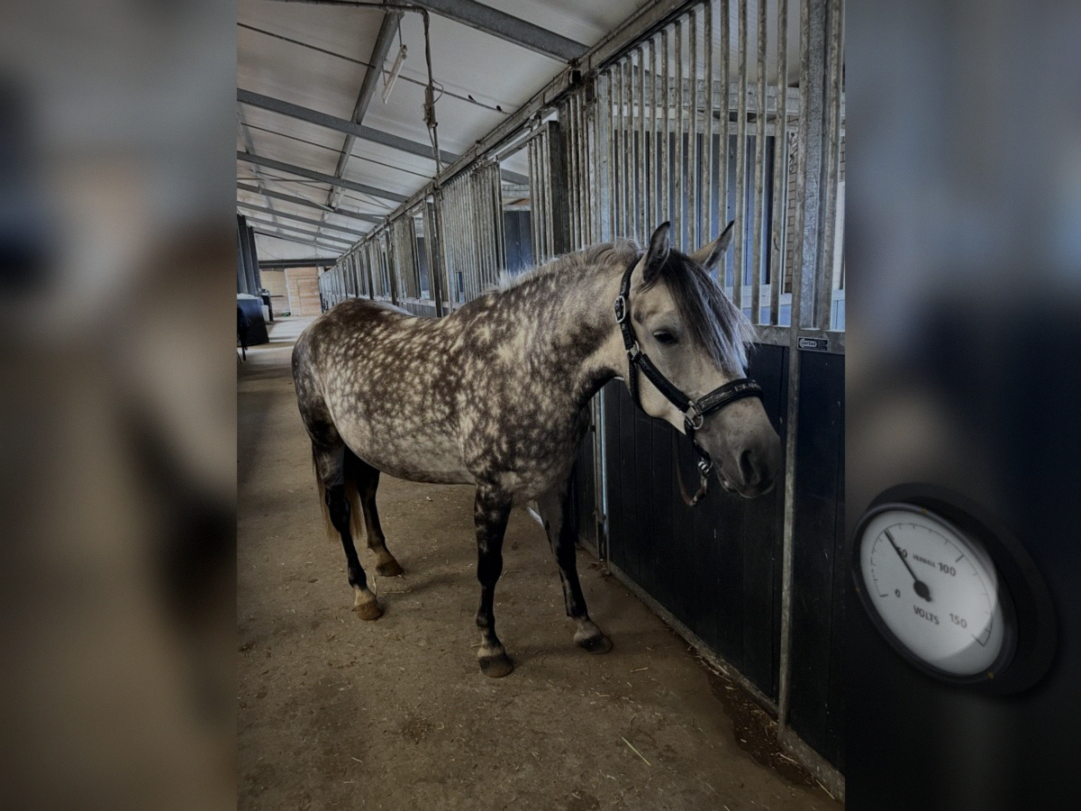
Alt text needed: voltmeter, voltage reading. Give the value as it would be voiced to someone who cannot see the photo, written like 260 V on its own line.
50 V
